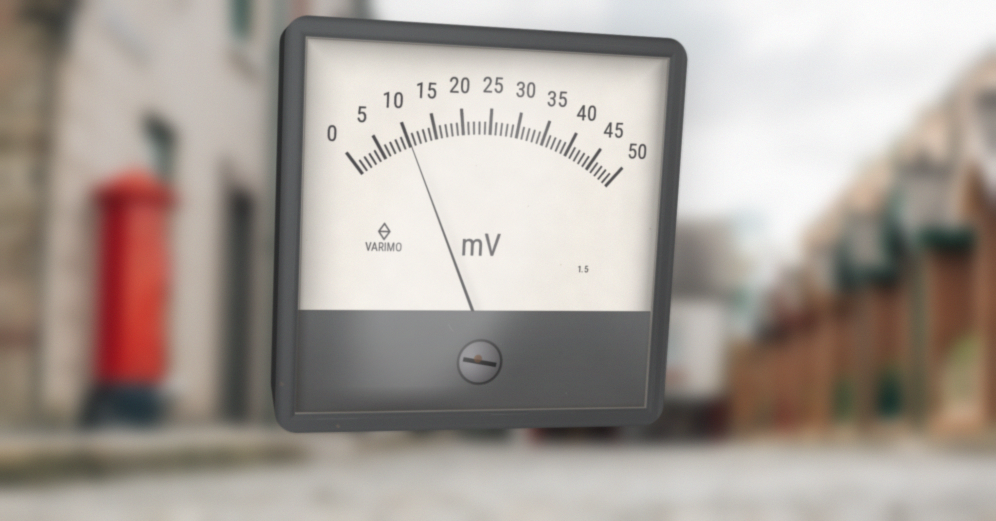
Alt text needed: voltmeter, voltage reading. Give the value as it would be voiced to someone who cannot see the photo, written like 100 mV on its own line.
10 mV
